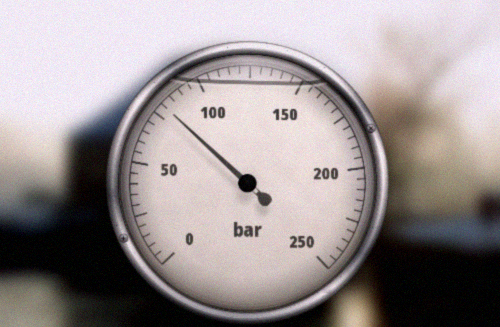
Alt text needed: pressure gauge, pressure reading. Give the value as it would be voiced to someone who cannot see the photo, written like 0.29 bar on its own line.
80 bar
